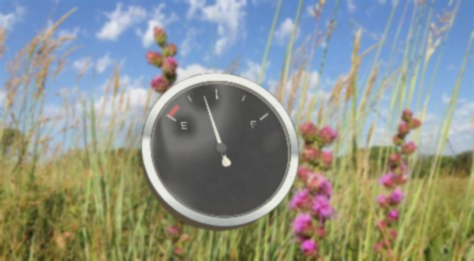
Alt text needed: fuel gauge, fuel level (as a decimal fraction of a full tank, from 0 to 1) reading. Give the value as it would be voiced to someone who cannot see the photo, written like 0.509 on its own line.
0.375
